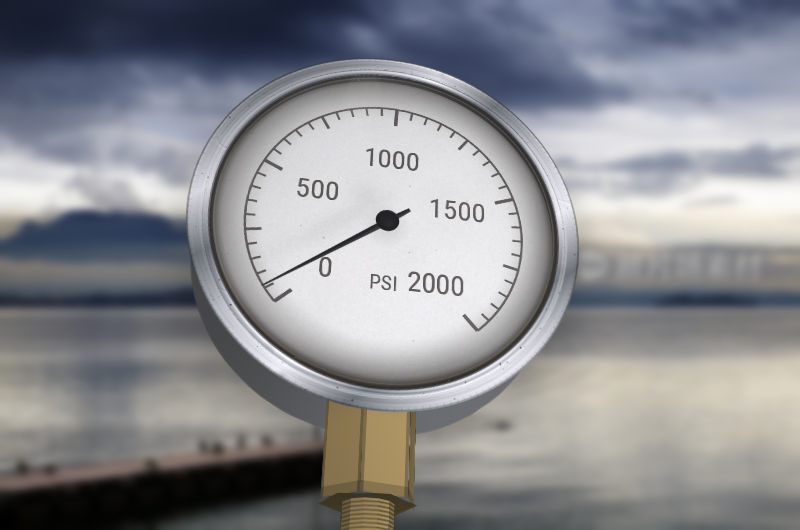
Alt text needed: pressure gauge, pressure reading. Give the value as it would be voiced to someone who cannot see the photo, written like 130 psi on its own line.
50 psi
